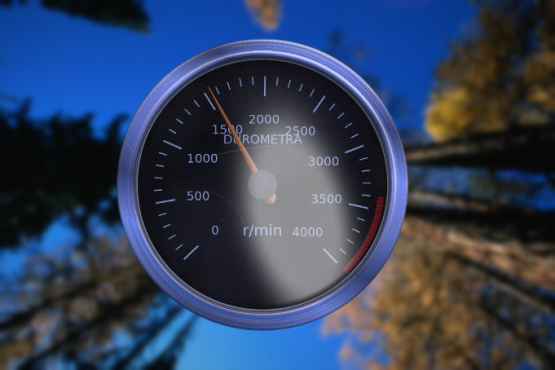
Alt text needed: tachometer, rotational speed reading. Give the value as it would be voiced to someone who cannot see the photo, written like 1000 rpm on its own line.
1550 rpm
